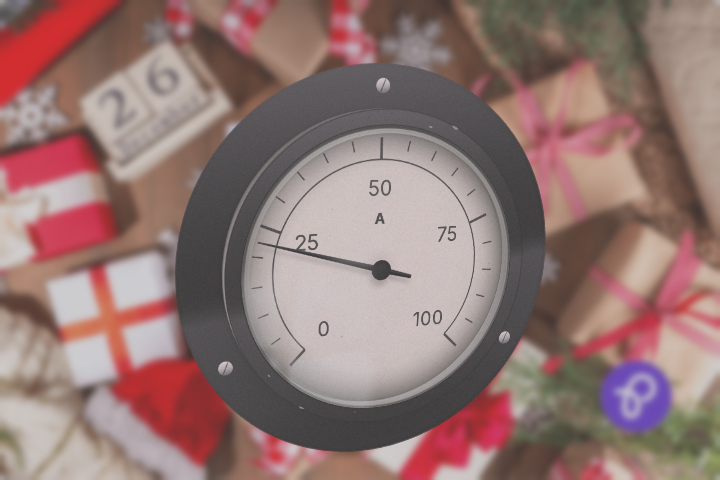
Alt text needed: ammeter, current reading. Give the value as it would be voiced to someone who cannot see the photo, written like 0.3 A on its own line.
22.5 A
